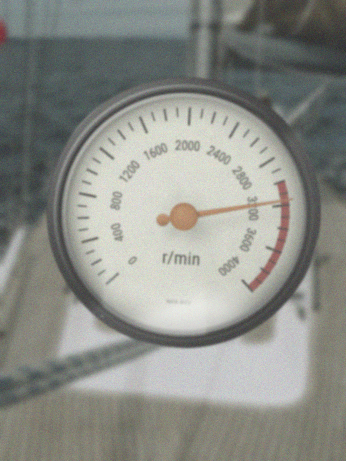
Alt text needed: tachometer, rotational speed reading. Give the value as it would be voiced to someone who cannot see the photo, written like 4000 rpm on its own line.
3150 rpm
